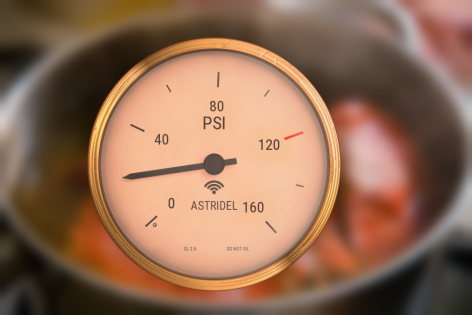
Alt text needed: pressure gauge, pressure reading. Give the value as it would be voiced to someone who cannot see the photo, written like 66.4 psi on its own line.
20 psi
